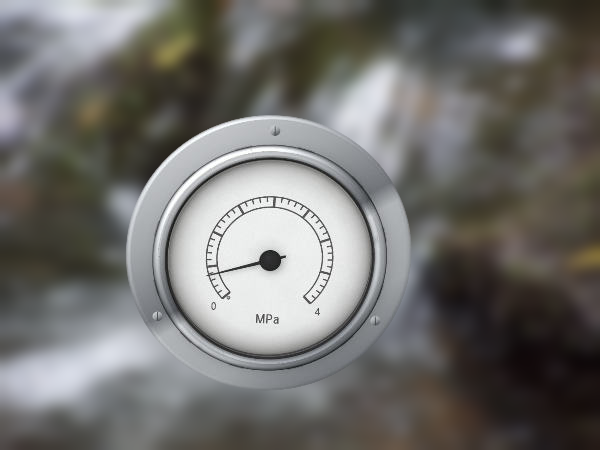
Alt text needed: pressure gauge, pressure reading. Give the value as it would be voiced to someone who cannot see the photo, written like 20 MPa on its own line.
0.4 MPa
